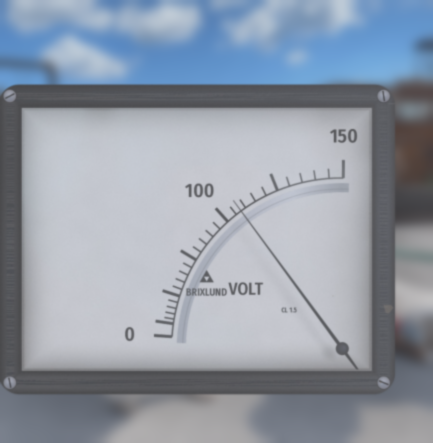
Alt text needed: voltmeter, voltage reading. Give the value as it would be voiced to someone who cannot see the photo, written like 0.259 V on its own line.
107.5 V
